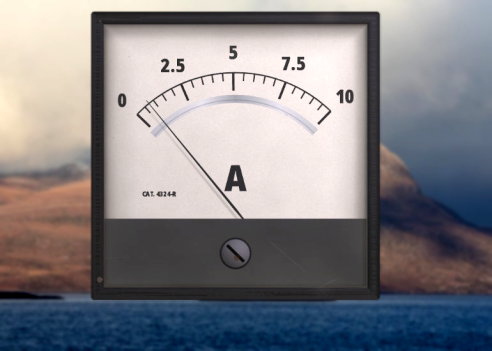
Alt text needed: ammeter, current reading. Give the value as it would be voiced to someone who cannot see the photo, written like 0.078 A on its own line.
0.75 A
